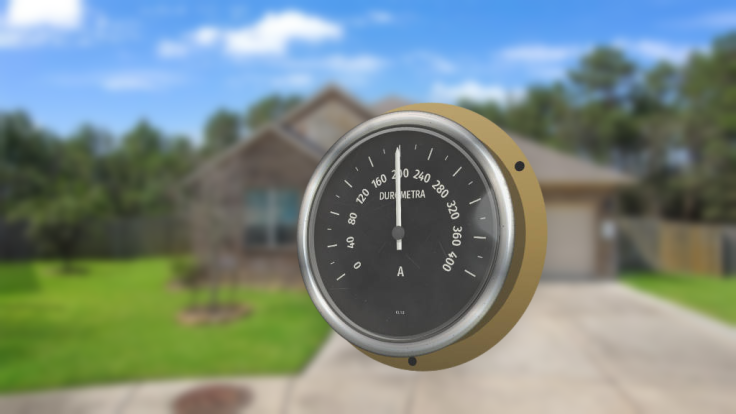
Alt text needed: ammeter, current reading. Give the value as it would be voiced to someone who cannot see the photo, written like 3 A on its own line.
200 A
